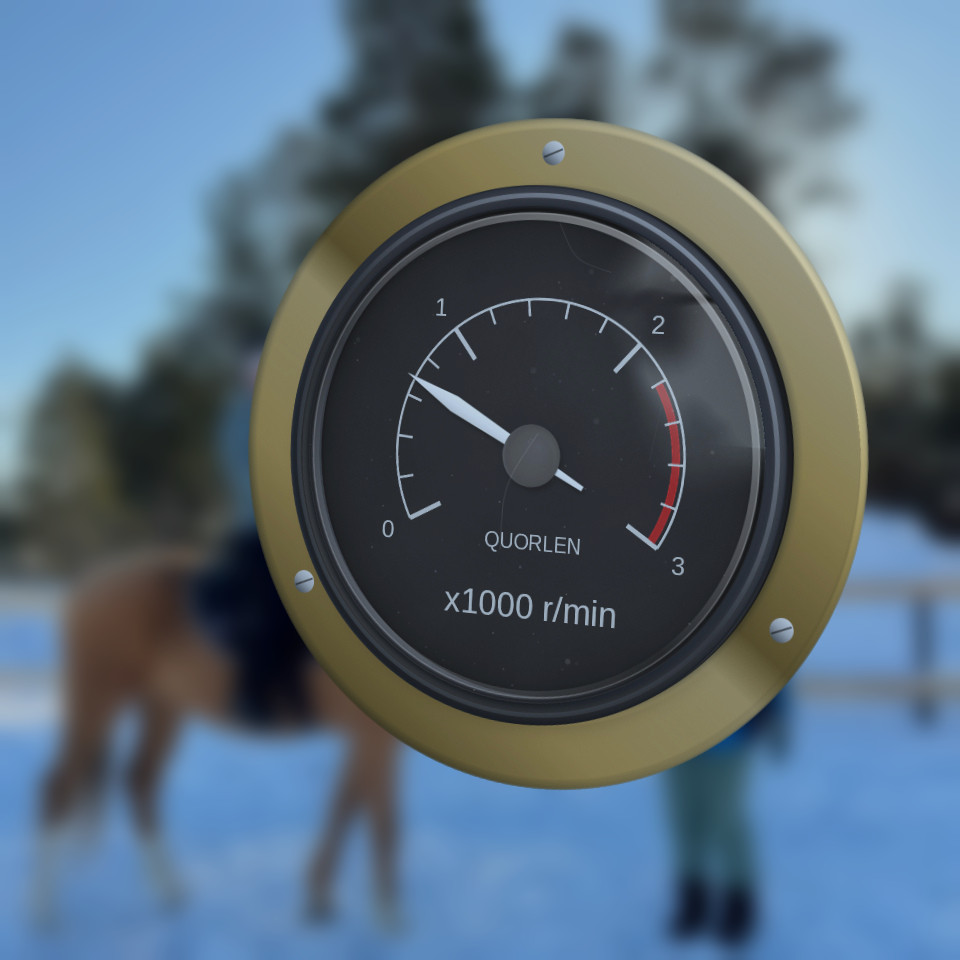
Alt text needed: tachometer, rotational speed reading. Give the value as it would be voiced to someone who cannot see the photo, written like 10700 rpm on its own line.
700 rpm
